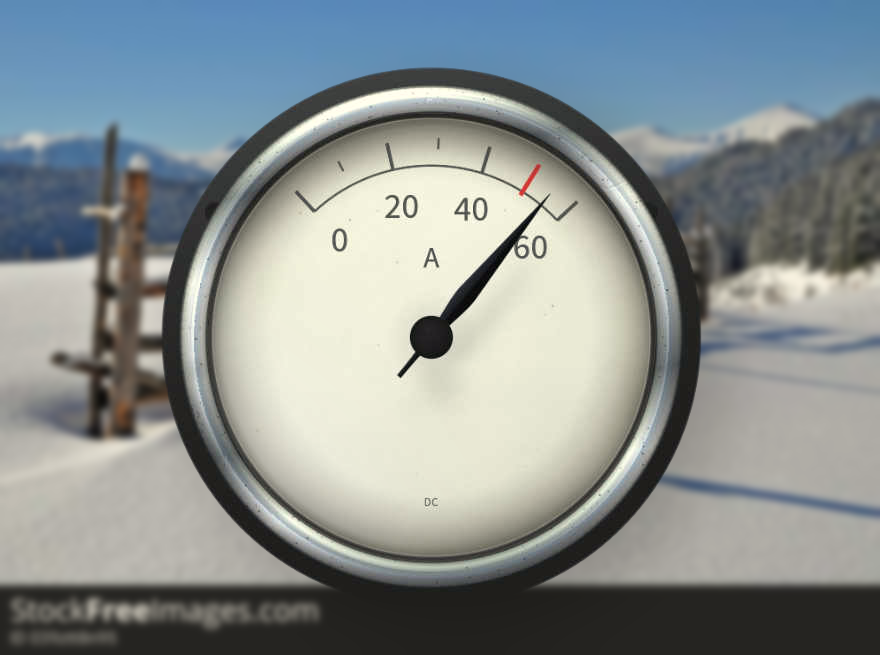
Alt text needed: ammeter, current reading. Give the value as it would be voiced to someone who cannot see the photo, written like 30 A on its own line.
55 A
